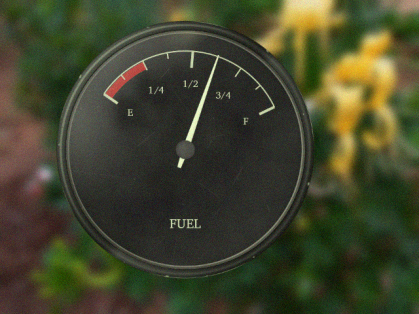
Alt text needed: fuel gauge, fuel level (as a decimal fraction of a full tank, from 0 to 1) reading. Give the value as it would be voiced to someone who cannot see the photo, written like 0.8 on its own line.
0.625
